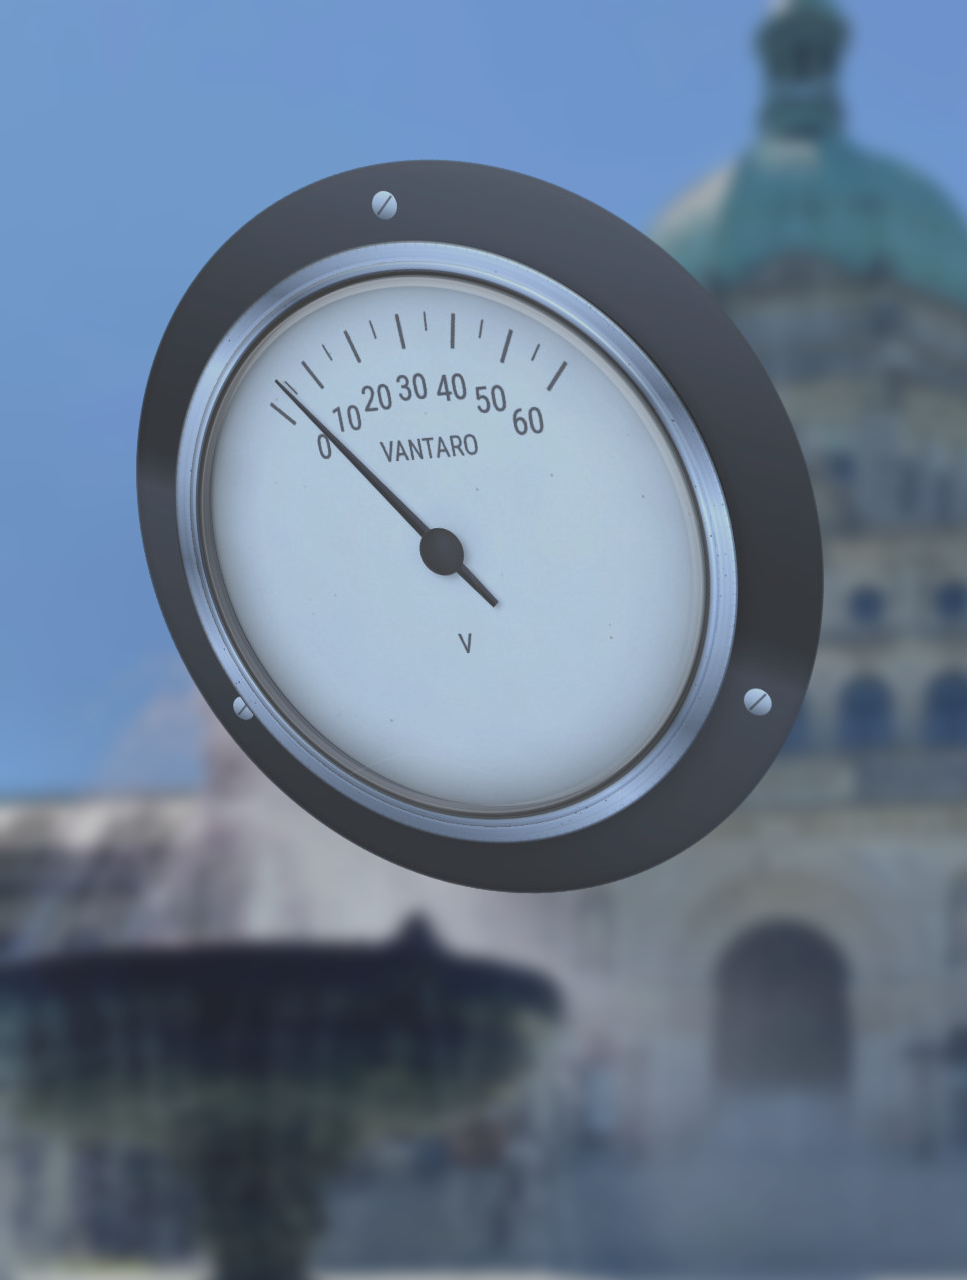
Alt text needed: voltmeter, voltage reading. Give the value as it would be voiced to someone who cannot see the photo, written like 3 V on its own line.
5 V
